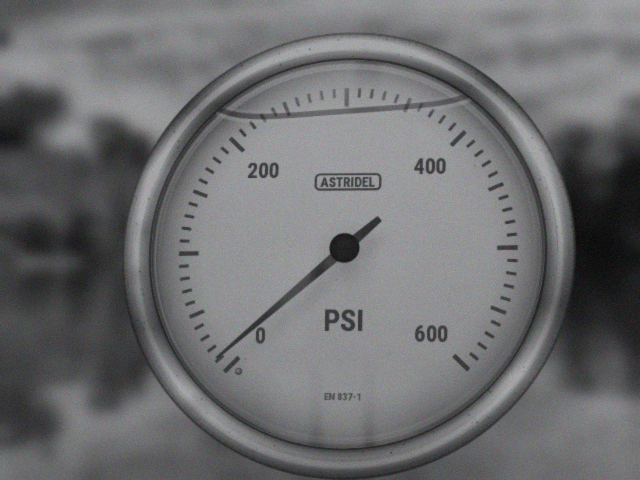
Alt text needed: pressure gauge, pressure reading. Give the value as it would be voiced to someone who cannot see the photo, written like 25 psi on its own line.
10 psi
